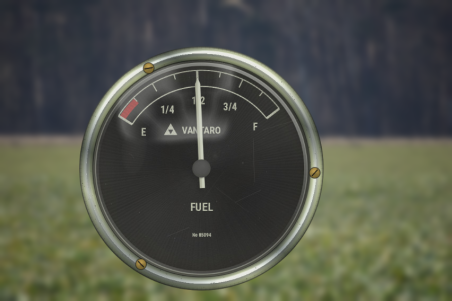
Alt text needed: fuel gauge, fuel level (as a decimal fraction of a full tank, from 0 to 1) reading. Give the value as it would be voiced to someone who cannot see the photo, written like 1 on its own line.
0.5
